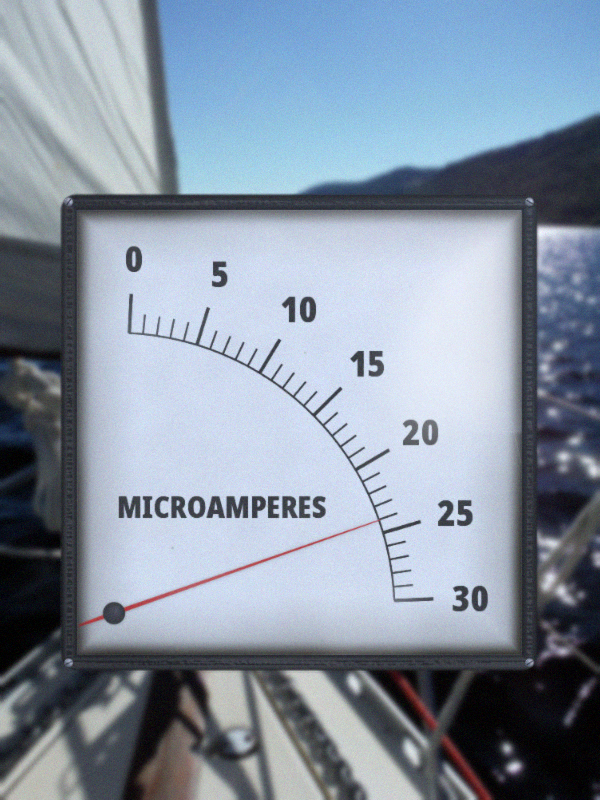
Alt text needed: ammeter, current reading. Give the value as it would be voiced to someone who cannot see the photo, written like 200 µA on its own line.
24 µA
